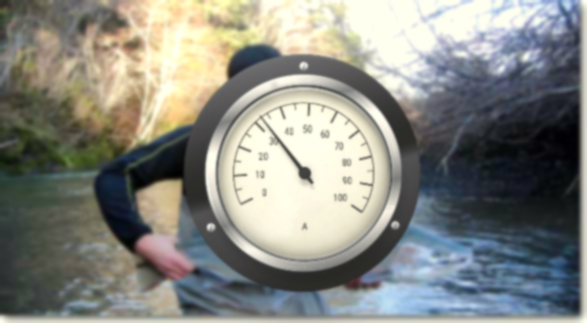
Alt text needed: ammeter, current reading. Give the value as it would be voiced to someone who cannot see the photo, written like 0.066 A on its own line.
32.5 A
